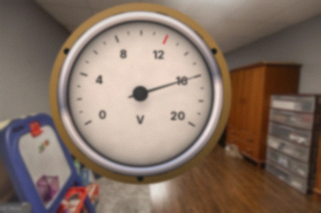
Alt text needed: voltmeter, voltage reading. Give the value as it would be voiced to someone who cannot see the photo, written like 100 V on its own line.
16 V
